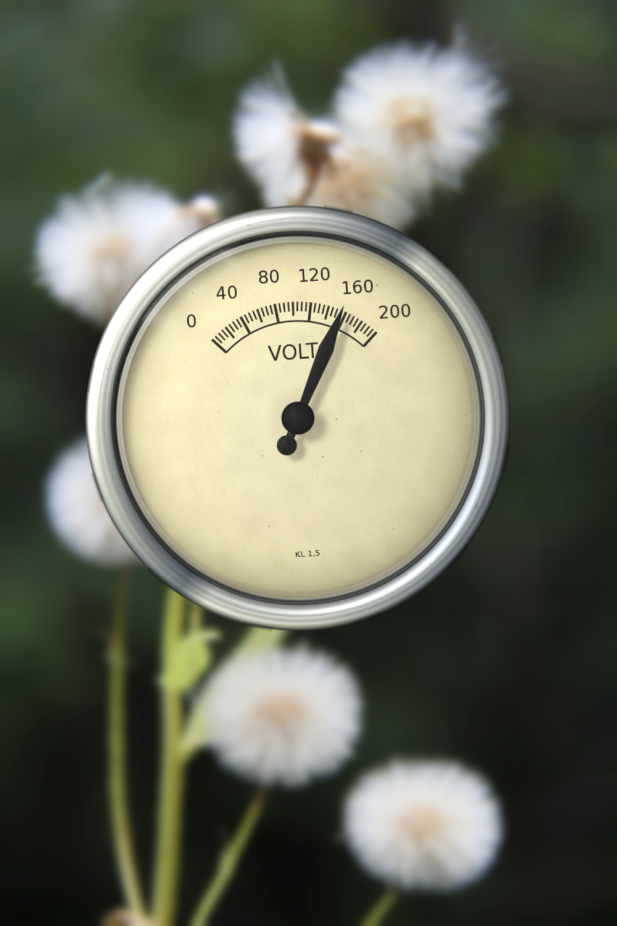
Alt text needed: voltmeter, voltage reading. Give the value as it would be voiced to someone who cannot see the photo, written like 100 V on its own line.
155 V
